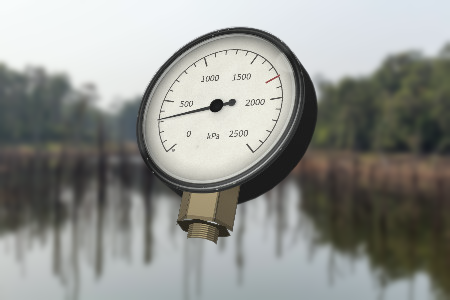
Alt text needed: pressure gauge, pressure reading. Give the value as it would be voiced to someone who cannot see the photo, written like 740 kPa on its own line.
300 kPa
